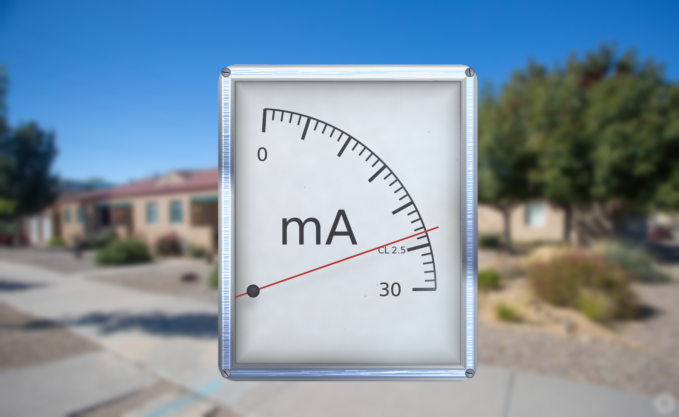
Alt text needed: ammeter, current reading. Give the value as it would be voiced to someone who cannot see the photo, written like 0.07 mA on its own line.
23.5 mA
